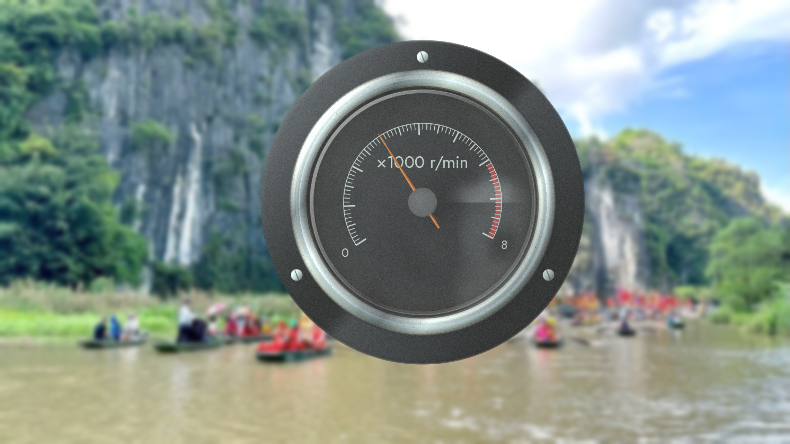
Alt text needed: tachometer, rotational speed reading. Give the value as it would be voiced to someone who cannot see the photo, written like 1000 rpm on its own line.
3000 rpm
